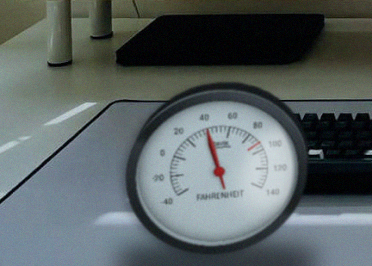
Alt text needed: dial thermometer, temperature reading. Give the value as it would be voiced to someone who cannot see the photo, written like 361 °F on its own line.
40 °F
